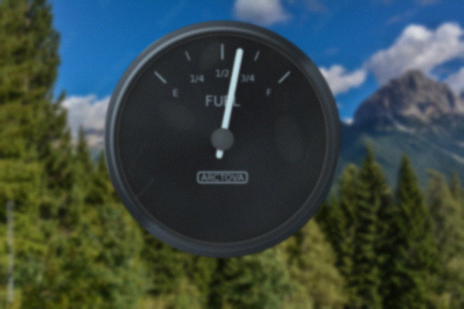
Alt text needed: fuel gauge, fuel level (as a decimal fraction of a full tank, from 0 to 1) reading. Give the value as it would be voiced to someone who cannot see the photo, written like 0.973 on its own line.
0.625
